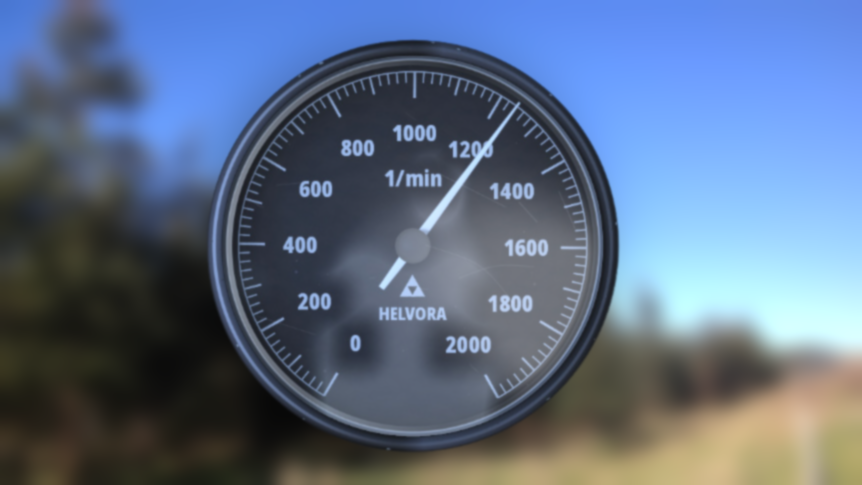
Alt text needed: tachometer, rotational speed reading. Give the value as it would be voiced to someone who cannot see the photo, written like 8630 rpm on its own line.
1240 rpm
